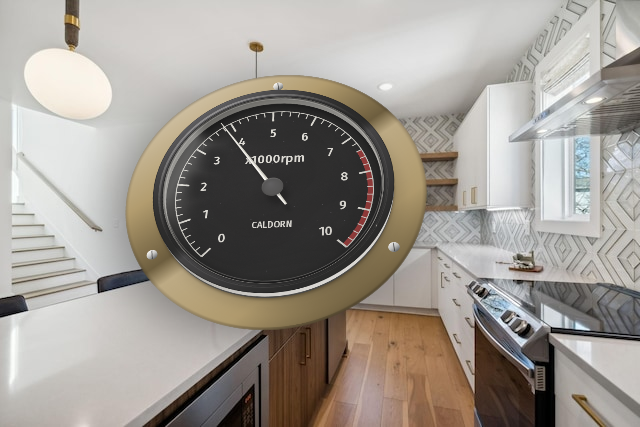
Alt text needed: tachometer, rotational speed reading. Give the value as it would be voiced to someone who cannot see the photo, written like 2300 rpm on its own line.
3800 rpm
